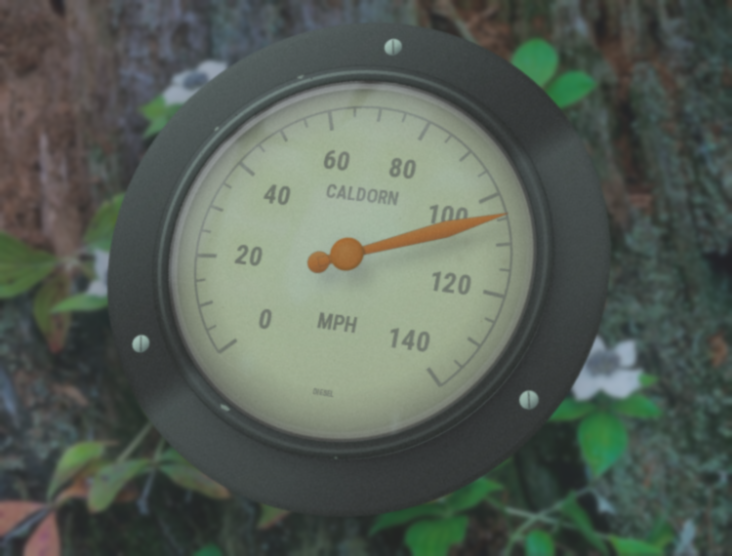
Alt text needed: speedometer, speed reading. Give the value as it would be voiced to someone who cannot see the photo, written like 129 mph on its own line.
105 mph
